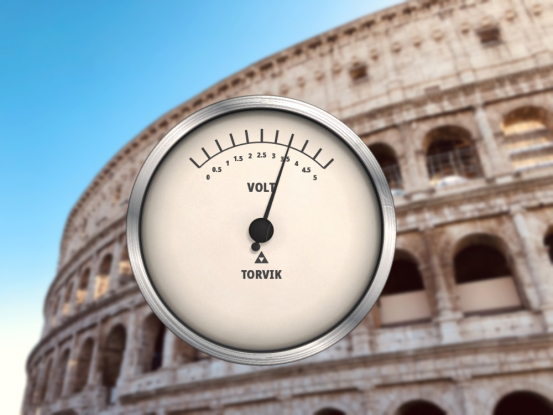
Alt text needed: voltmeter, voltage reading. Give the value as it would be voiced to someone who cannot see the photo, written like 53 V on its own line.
3.5 V
